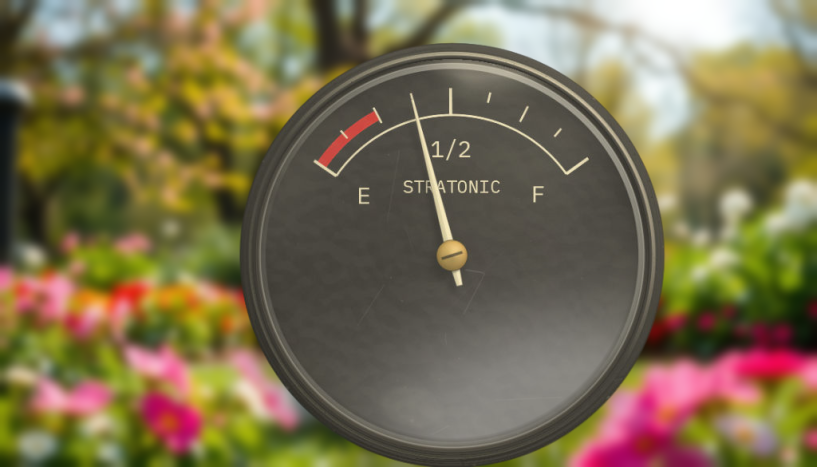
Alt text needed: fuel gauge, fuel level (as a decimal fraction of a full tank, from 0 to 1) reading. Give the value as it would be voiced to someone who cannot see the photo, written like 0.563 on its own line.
0.375
